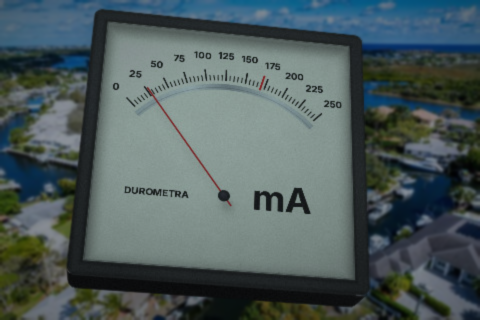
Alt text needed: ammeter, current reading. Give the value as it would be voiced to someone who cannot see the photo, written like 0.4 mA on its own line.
25 mA
